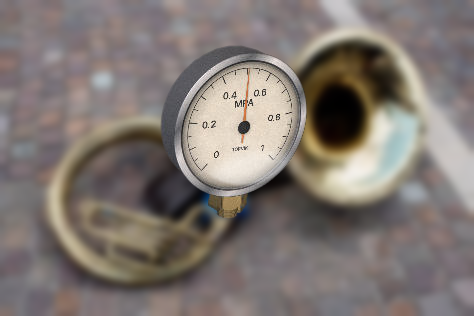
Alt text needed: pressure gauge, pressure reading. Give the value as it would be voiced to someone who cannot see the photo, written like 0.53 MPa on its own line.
0.5 MPa
